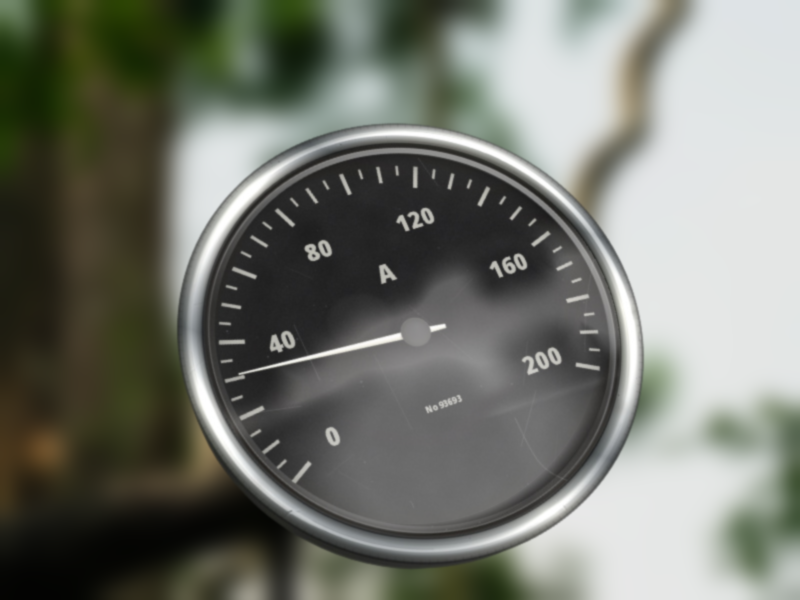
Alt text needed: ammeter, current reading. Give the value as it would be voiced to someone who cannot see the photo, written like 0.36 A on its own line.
30 A
